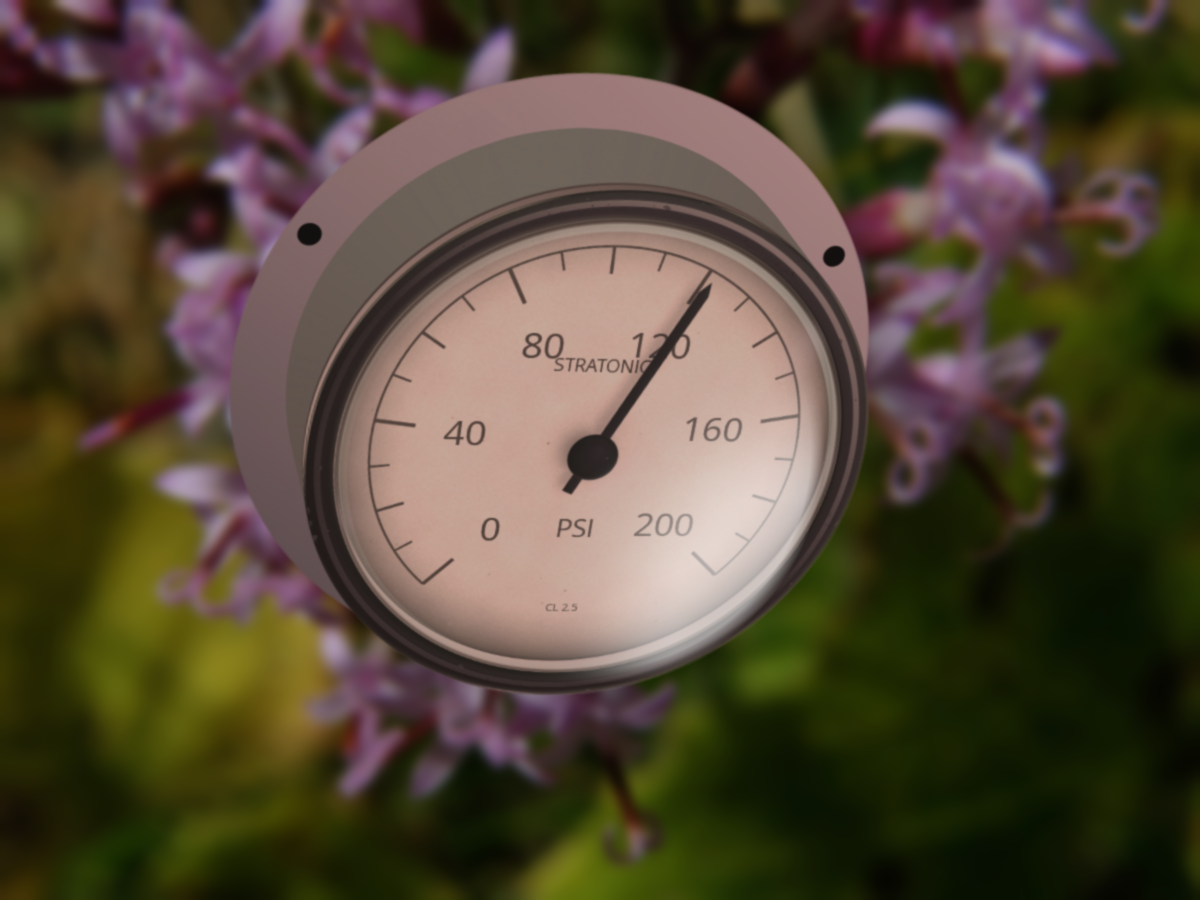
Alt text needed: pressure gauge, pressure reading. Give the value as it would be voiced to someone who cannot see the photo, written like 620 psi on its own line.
120 psi
